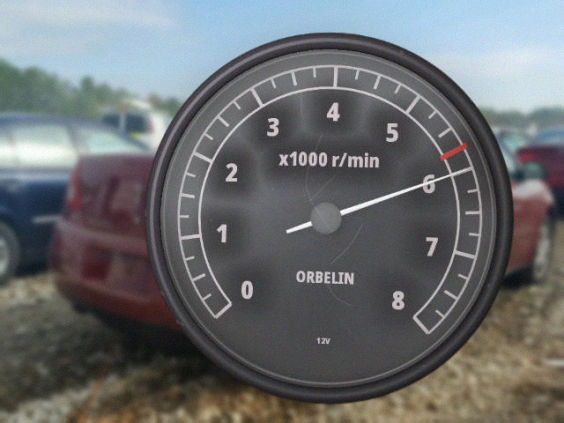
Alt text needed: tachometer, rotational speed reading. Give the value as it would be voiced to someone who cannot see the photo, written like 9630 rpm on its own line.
6000 rpm
